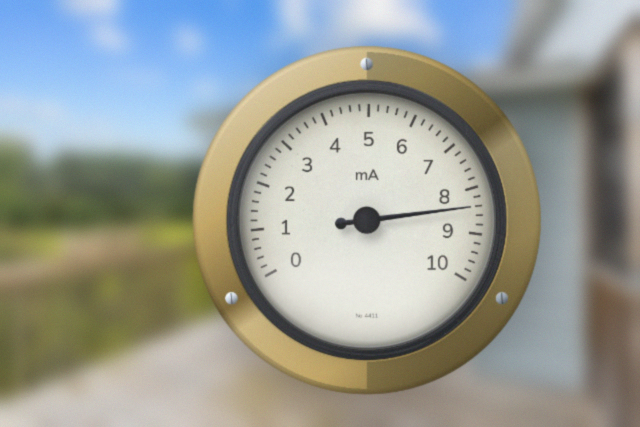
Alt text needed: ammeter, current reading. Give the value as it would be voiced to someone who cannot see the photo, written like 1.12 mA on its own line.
8.4 mA
